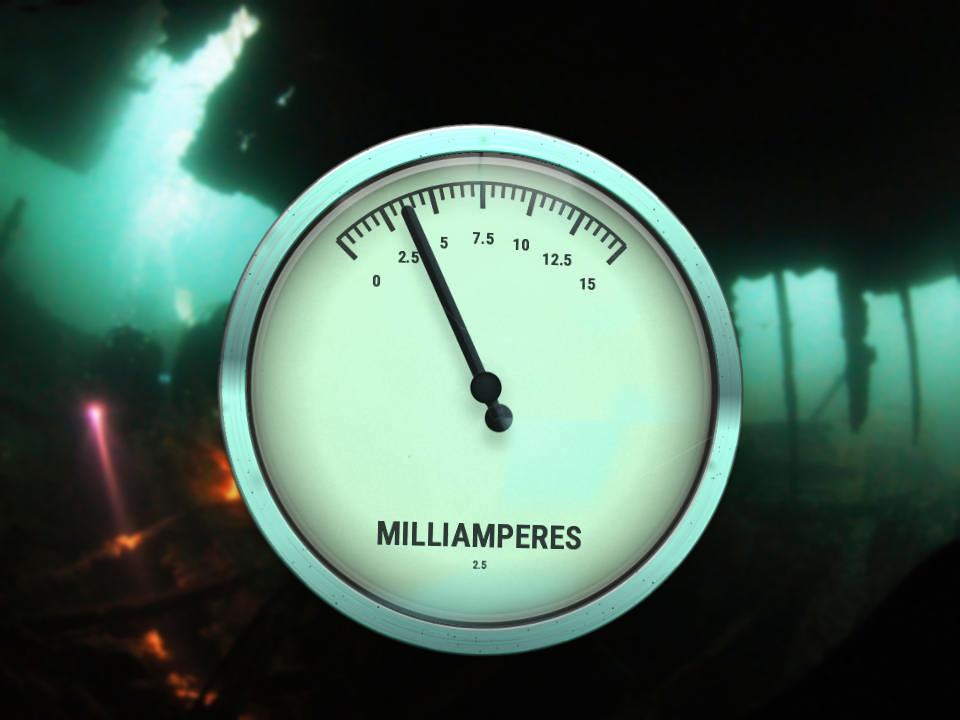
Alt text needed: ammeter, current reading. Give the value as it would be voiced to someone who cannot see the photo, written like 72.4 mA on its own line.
3.5 mA
